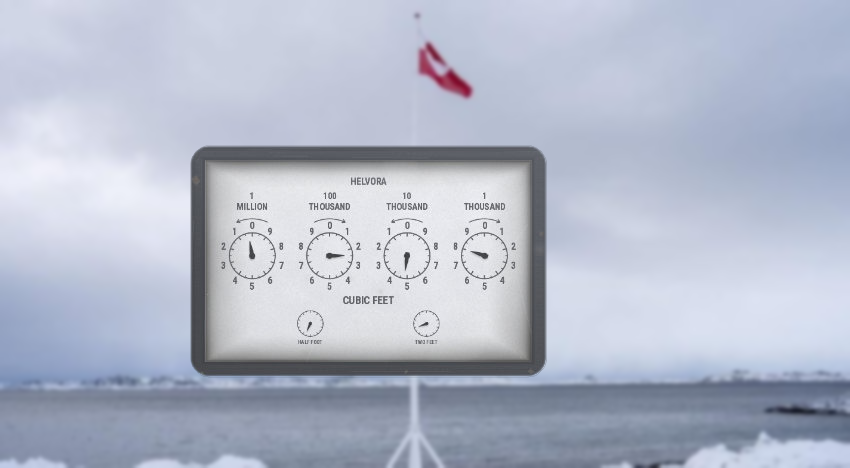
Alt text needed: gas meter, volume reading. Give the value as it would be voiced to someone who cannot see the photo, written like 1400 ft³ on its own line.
24800 ft³
